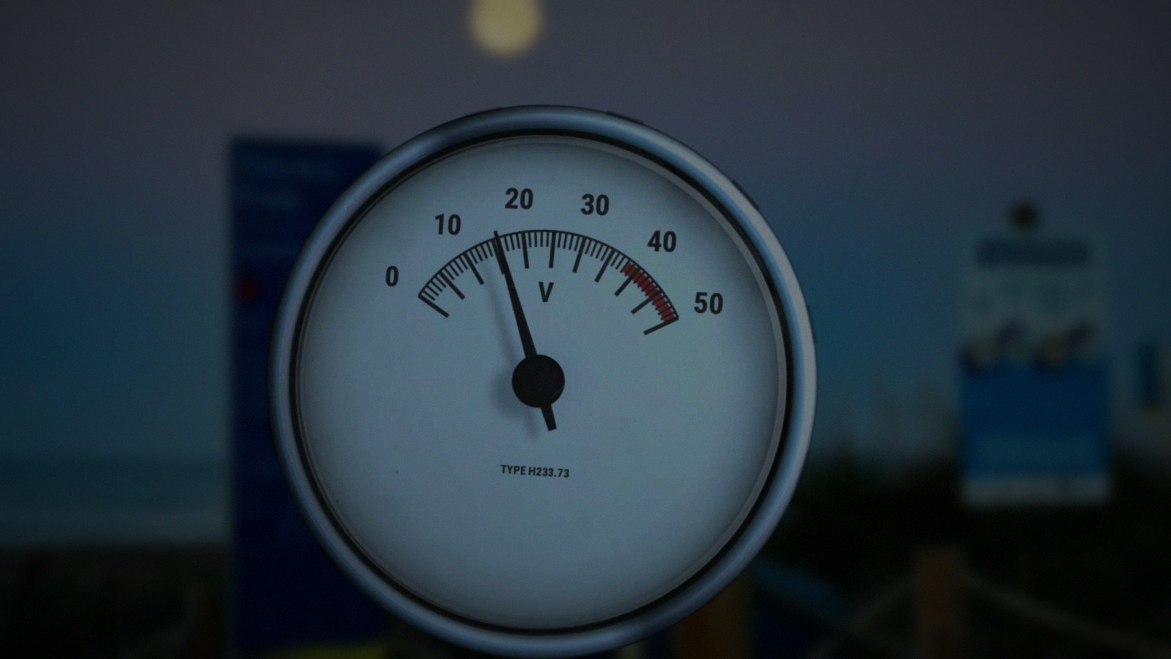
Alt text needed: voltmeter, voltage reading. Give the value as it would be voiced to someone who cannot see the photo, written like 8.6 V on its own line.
16 V
